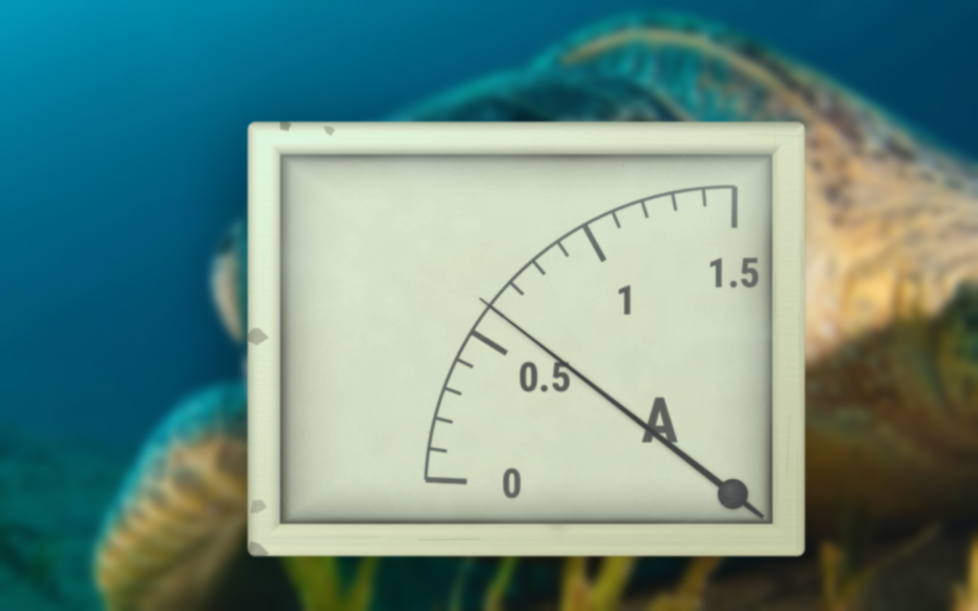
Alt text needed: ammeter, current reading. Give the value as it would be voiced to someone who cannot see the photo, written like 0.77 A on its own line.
0.6 A
